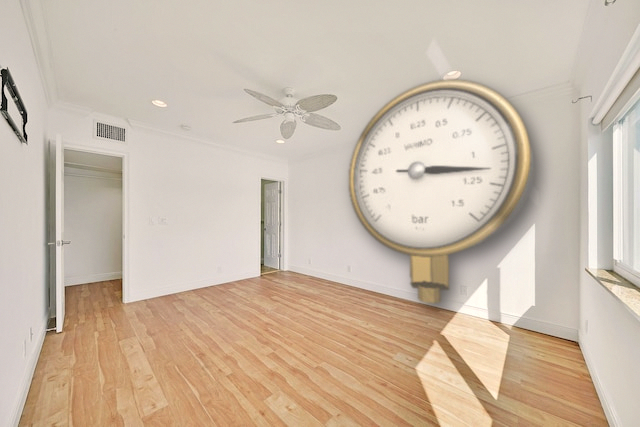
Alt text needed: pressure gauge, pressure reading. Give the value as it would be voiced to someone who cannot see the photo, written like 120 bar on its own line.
1.15 bar
